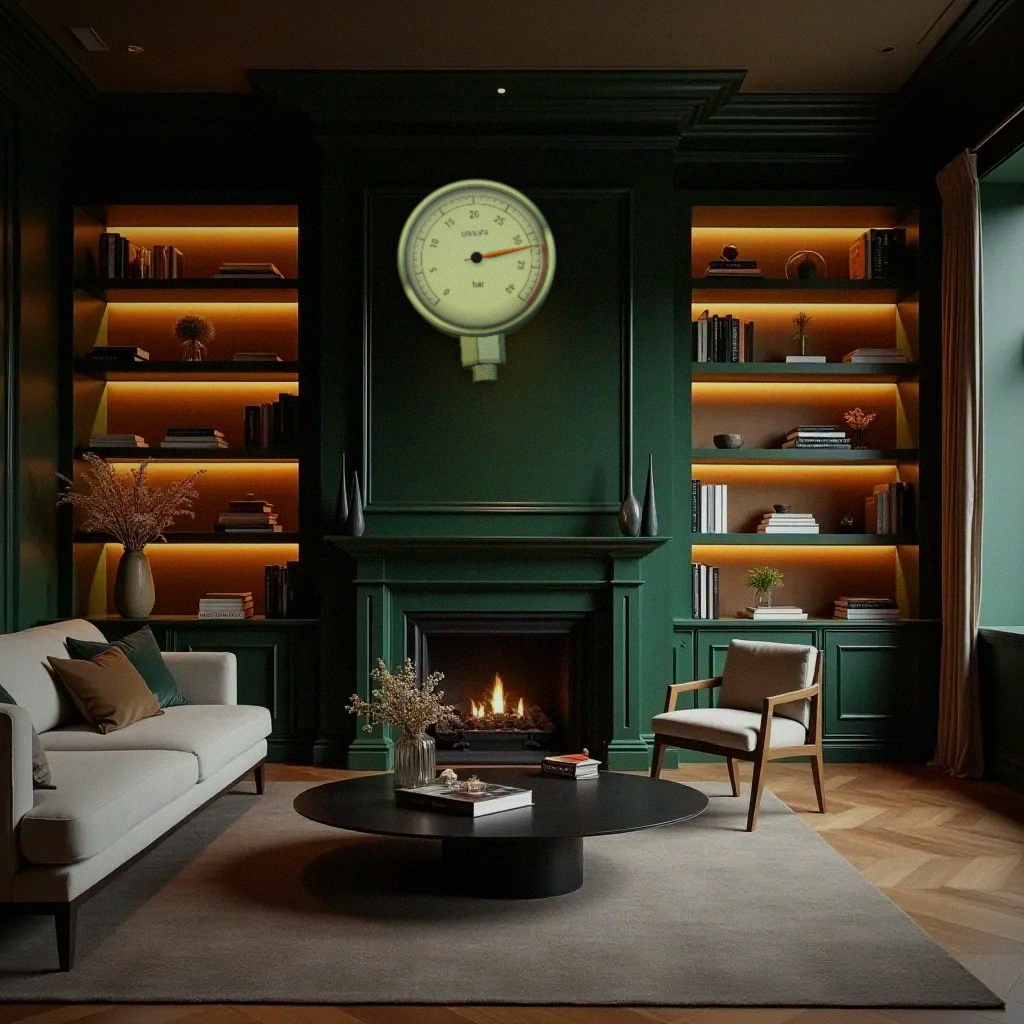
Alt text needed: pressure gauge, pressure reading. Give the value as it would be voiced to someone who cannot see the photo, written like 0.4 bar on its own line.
32 bar
